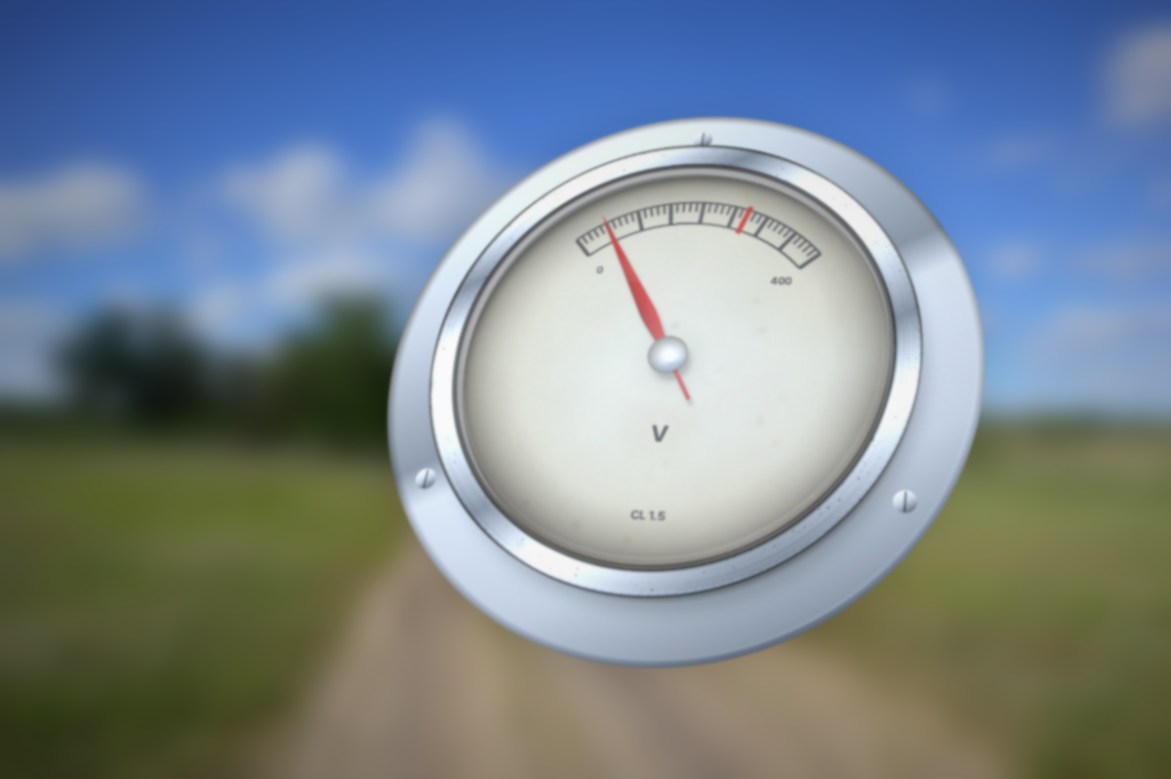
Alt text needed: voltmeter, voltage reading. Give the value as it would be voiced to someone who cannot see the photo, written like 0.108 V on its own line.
50 V
